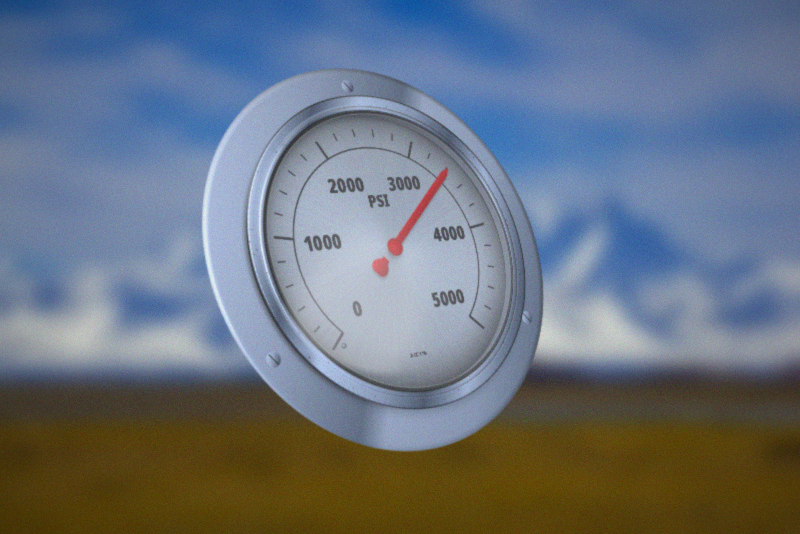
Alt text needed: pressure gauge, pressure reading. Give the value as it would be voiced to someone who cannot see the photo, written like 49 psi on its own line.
3400 psi
